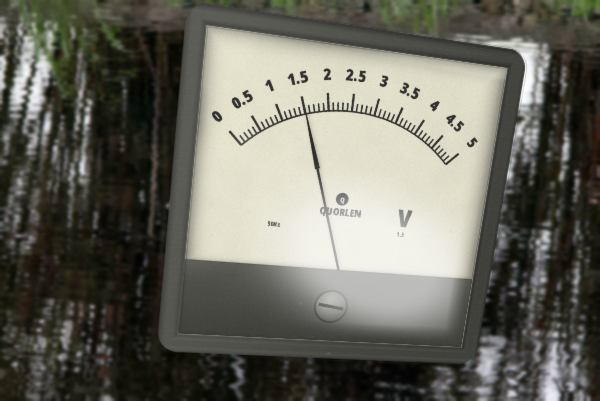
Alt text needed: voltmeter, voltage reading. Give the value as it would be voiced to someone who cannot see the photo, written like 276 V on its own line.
1.5 V
